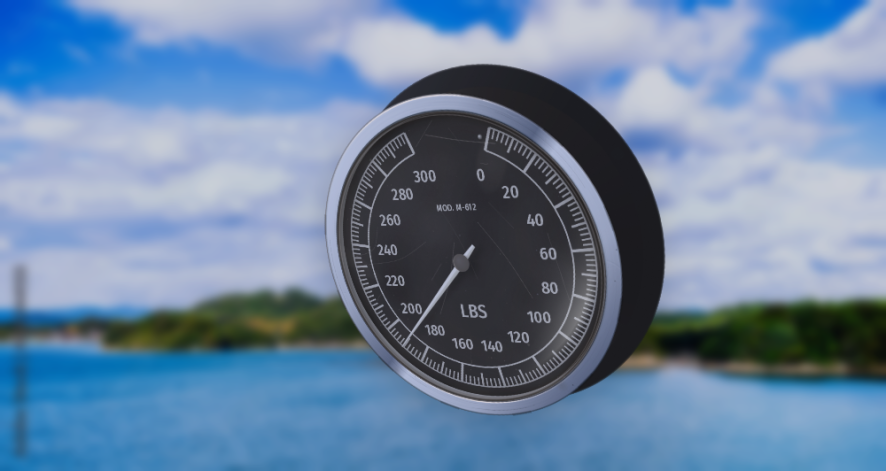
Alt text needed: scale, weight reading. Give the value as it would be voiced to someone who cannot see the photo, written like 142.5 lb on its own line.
190 lb
